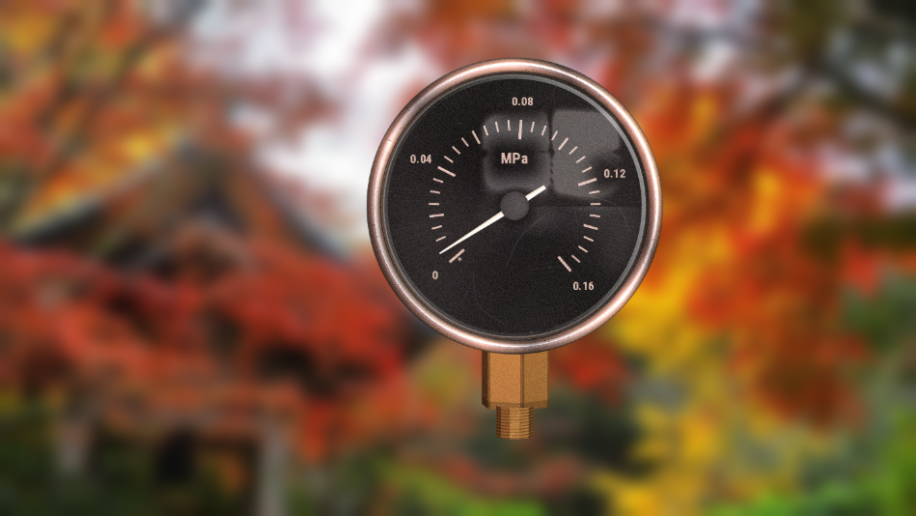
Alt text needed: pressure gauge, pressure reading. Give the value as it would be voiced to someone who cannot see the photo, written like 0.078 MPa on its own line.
0.005 MPa
